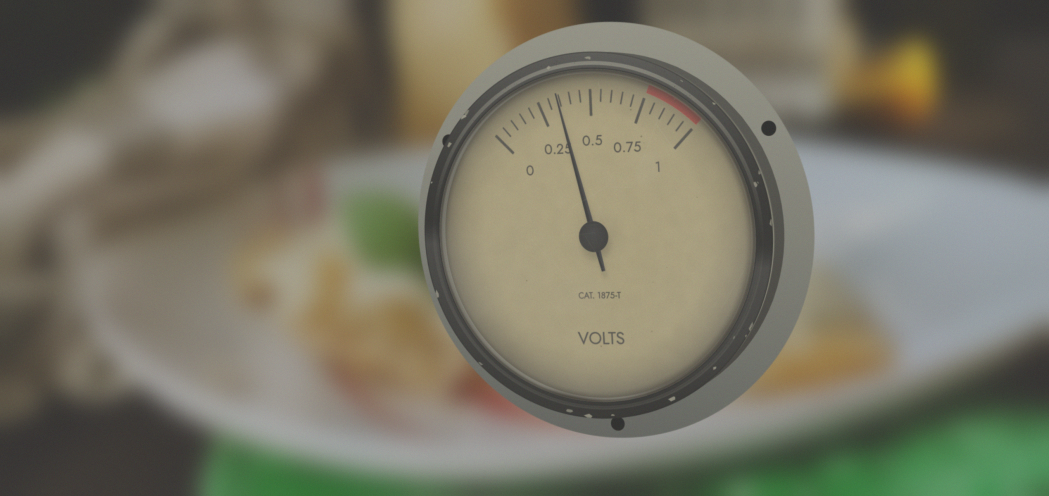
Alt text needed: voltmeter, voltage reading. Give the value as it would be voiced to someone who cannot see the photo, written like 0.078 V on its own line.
0.35 V
